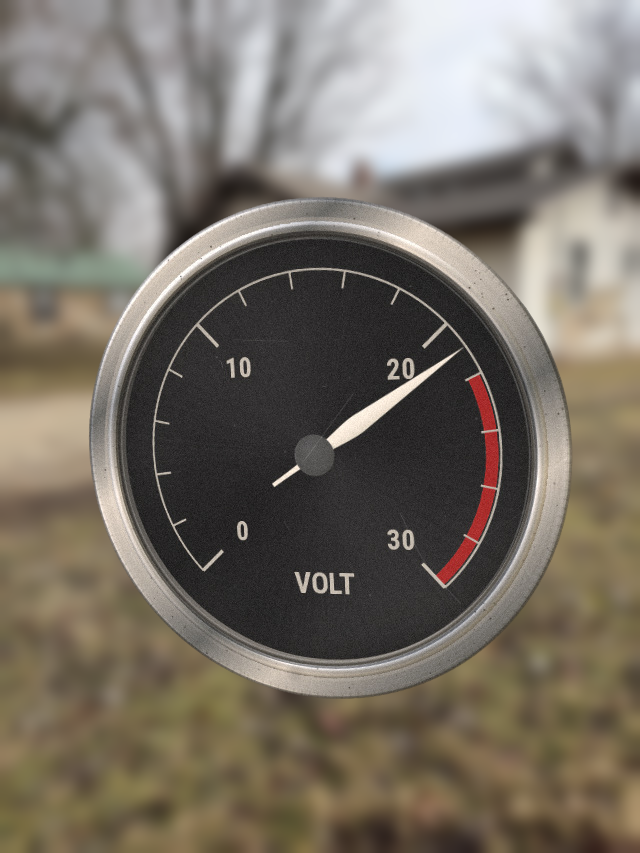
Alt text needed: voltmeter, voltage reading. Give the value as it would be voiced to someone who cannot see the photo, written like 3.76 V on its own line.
21 V
